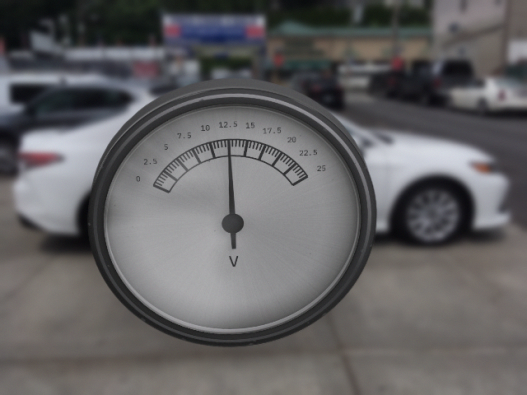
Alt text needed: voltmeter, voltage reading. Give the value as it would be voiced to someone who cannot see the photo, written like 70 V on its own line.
12.5 V
